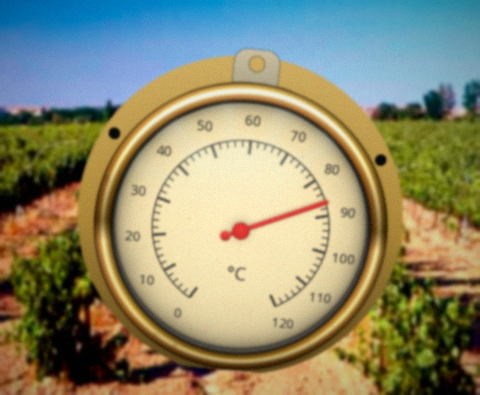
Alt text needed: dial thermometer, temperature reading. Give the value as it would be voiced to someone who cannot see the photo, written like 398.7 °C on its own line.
86 °C
